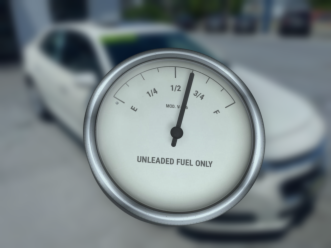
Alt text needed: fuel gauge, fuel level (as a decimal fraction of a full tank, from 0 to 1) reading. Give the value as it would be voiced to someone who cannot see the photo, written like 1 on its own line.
0.625
